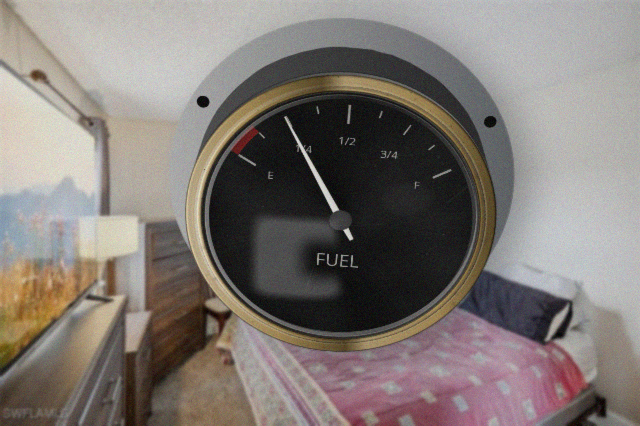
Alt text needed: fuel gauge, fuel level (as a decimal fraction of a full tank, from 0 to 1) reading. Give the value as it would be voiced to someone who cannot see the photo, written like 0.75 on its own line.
0.25
